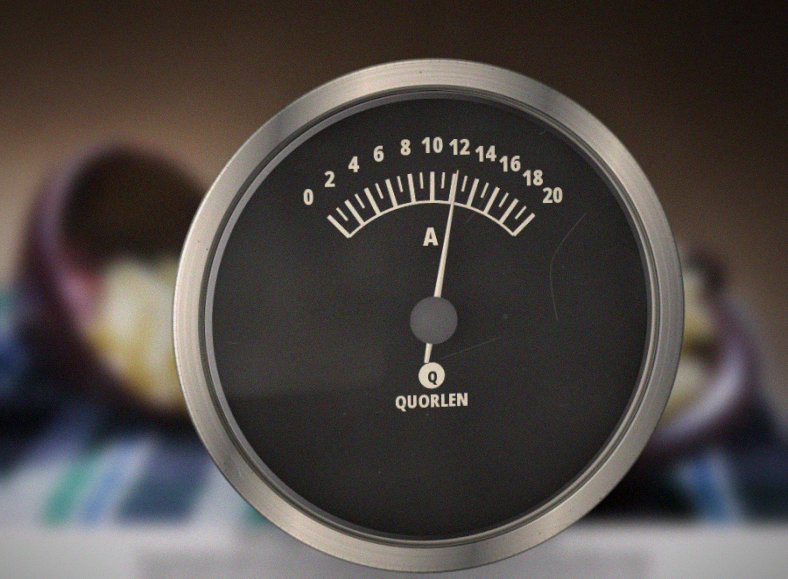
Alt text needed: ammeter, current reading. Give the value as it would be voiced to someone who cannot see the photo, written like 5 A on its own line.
12 A
